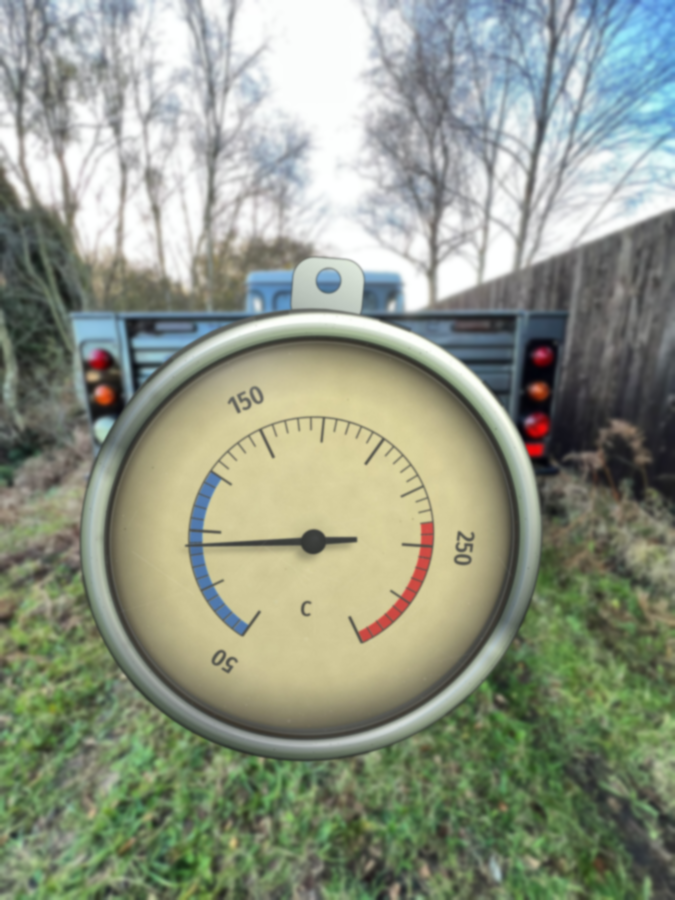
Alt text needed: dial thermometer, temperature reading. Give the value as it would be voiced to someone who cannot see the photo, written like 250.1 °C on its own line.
95 °C
